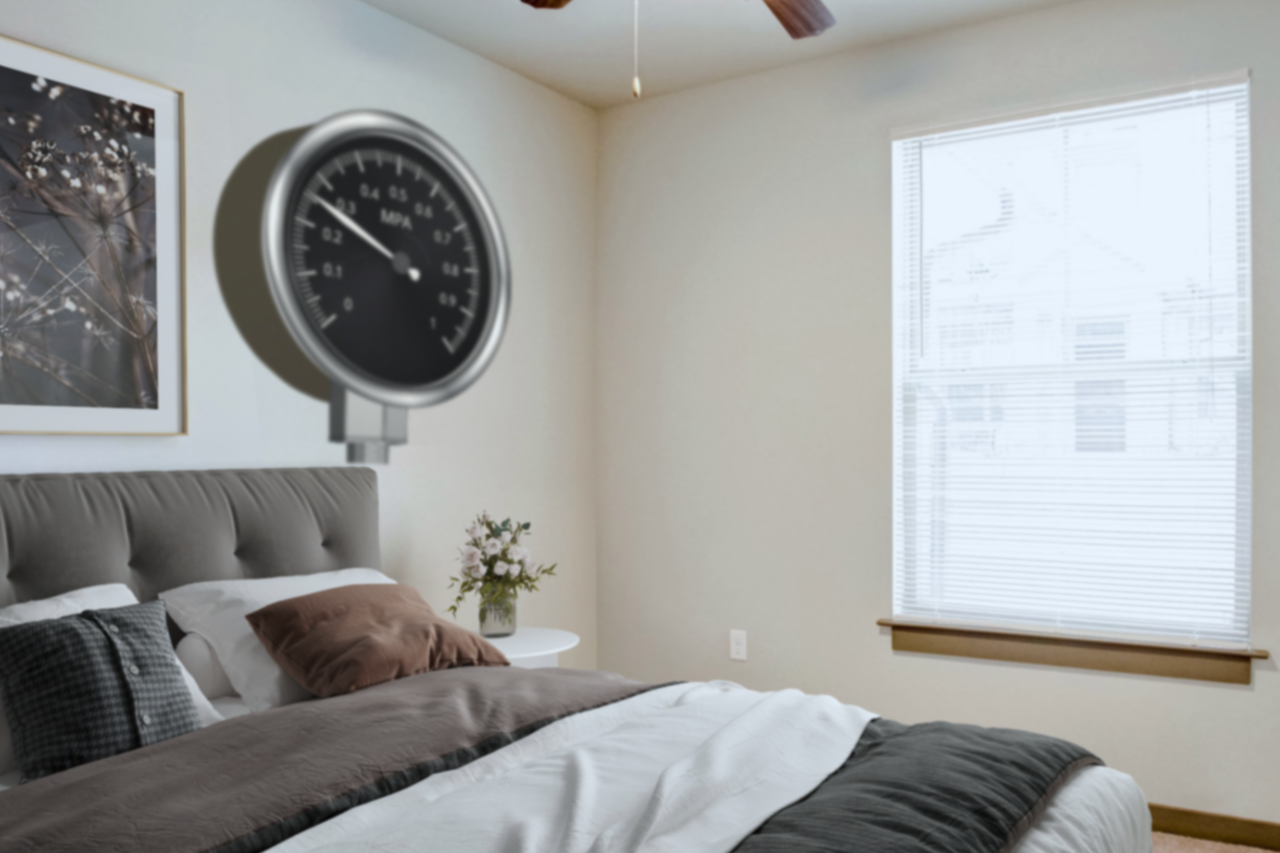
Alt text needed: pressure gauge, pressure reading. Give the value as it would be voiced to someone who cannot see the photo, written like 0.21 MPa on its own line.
0.25 MPa
